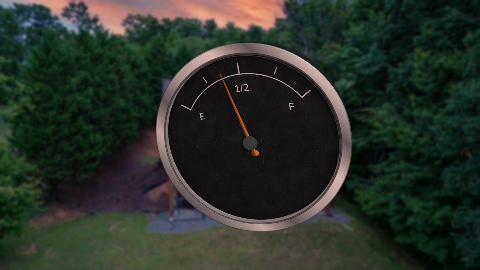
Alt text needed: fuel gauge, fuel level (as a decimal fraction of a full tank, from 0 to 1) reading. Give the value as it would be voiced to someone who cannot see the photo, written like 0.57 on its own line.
0.375
